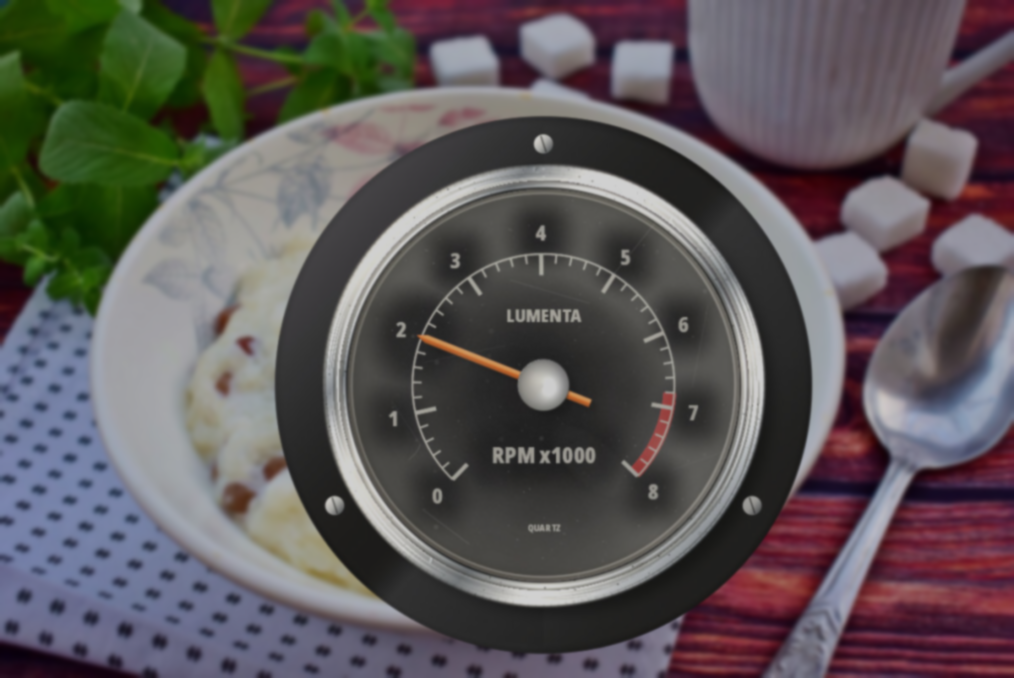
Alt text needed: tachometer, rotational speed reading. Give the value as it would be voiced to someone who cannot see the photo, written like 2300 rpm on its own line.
2000 rpm
